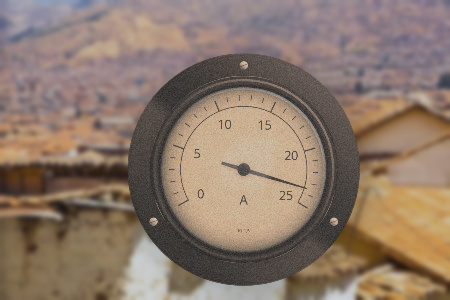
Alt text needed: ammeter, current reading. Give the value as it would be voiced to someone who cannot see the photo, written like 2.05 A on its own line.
23.5 A
